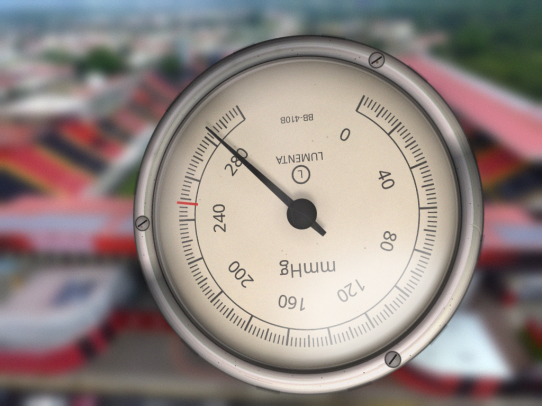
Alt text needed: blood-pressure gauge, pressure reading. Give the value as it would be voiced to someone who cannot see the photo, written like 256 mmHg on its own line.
284 mmHg
